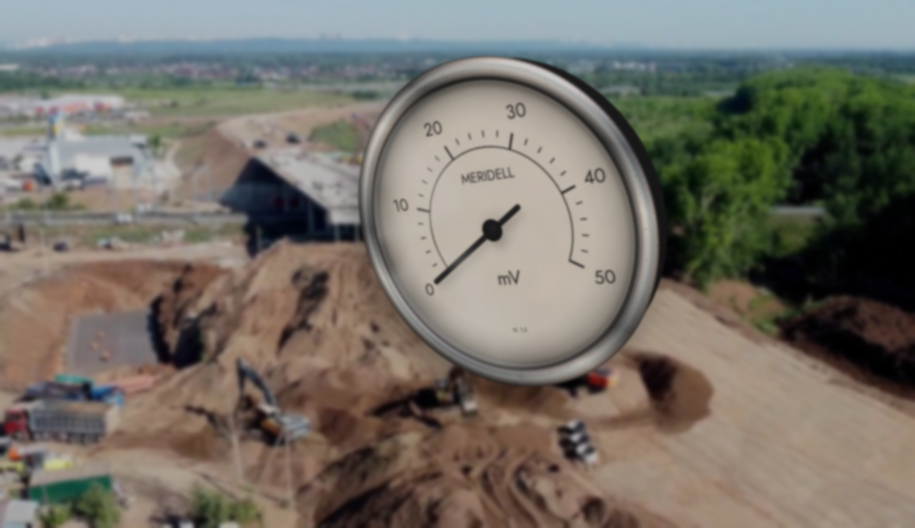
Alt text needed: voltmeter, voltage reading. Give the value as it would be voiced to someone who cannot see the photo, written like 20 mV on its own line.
0 mV
